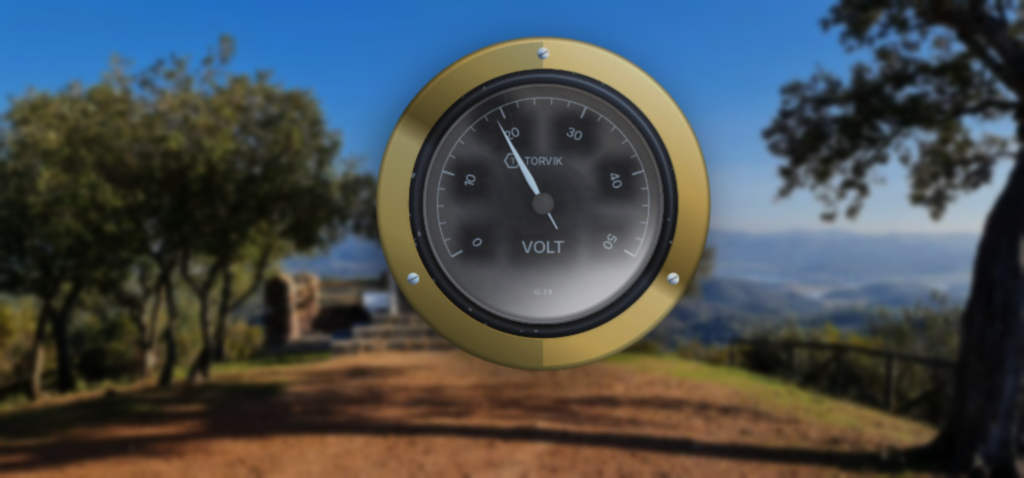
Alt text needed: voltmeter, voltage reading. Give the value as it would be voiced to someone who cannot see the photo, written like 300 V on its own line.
19 V
